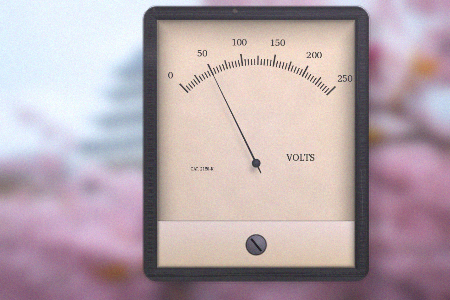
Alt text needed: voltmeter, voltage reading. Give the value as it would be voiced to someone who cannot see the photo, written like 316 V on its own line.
50 V
